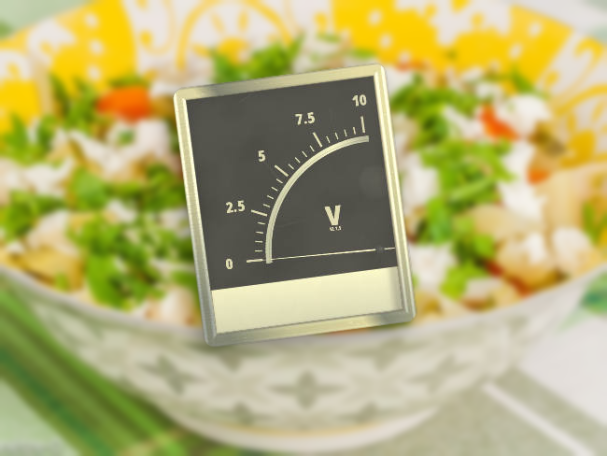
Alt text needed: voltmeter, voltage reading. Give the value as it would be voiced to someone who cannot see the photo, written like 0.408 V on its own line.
0 V
